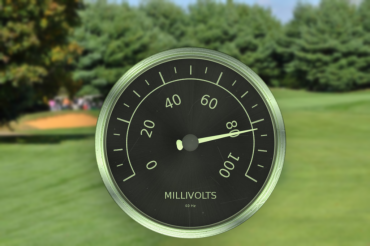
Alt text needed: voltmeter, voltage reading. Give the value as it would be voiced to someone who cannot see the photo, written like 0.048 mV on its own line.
82.5 mV
